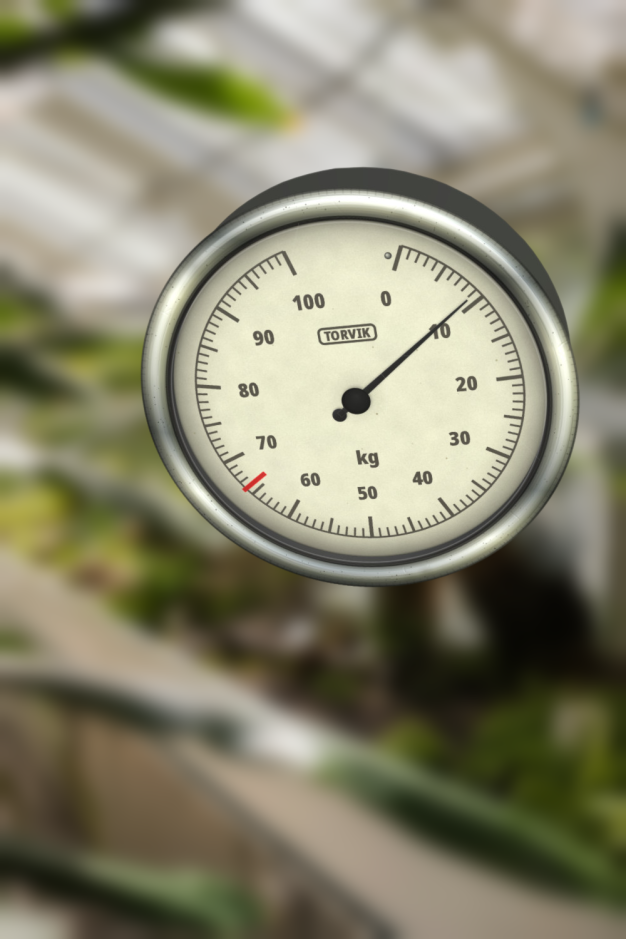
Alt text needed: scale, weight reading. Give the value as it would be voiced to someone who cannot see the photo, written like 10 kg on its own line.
9 kg
